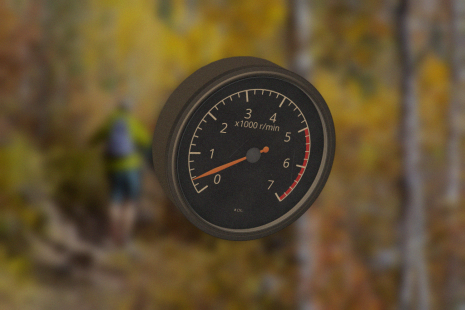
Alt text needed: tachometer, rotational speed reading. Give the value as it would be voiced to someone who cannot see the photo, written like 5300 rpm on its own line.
400 rpm
